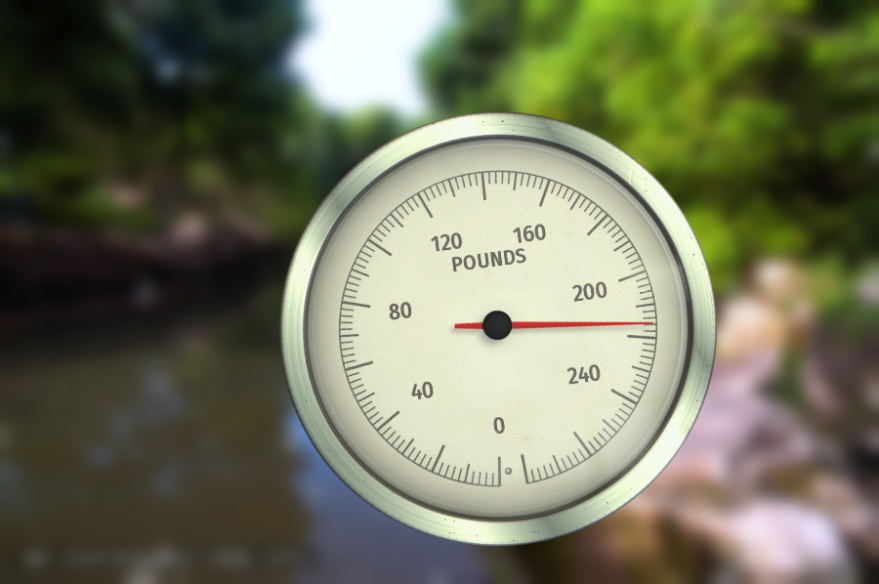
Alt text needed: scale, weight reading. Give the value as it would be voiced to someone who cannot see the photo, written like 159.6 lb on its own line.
216 lb
